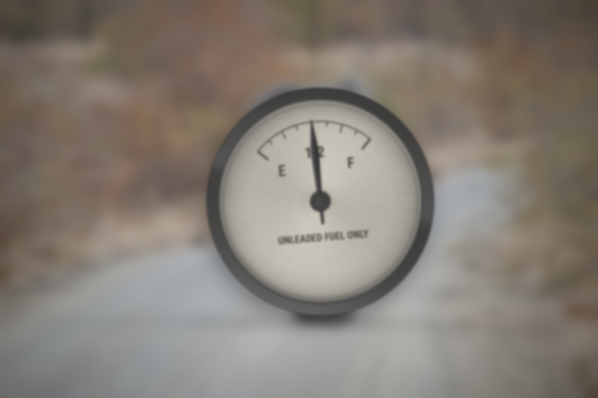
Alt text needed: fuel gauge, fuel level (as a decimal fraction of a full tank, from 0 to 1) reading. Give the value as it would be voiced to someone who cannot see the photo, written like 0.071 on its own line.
0.5
